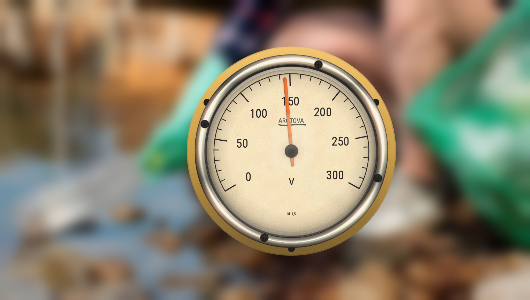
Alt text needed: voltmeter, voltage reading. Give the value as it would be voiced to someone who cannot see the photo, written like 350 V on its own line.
145 V
